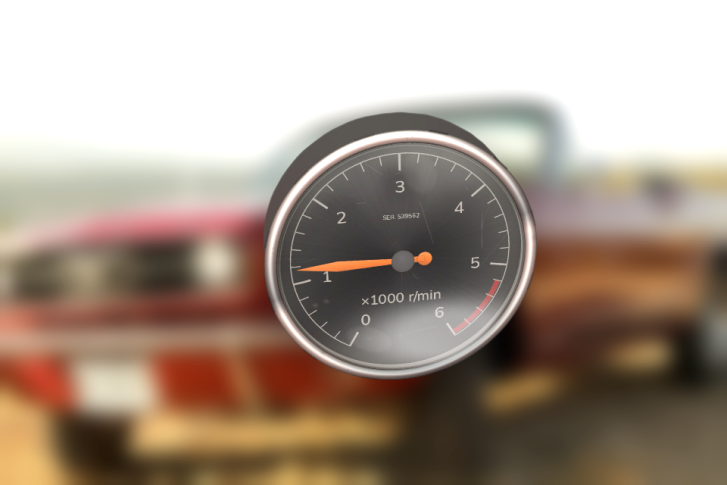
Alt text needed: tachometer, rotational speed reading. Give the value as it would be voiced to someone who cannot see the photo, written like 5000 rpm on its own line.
1200 rpm
